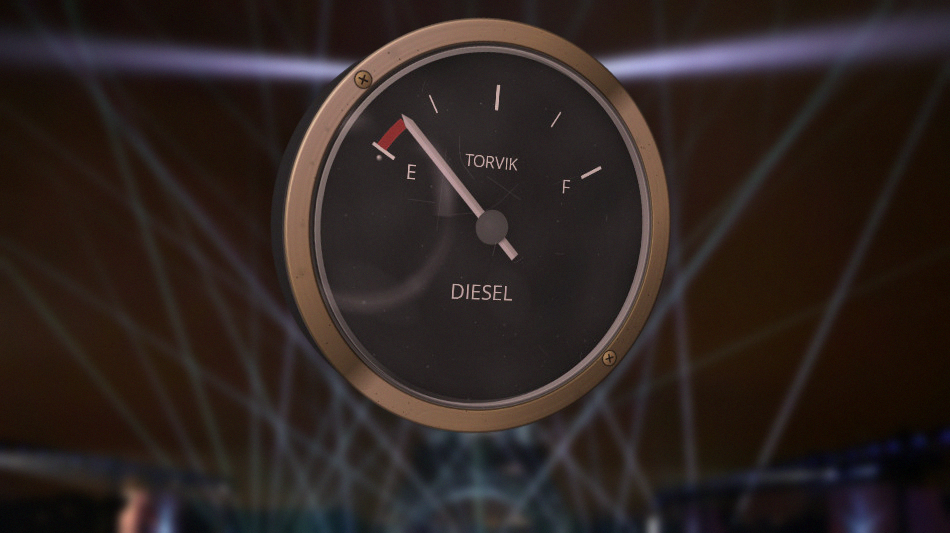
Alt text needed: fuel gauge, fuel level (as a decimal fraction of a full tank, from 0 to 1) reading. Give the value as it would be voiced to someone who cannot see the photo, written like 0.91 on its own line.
0.125
